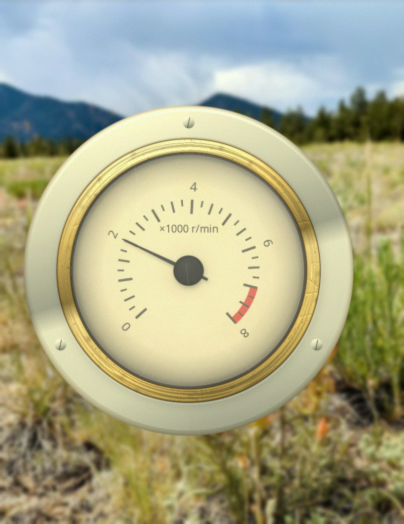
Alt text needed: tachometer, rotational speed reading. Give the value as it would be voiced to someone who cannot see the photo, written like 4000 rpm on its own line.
2000 rpm
